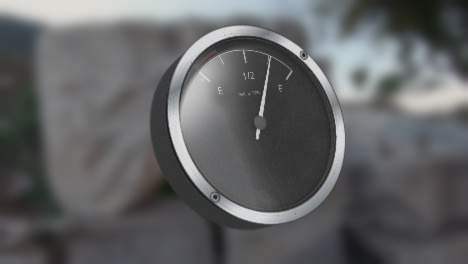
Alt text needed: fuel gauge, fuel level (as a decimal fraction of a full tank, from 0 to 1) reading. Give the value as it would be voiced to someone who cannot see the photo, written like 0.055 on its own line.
0.75
